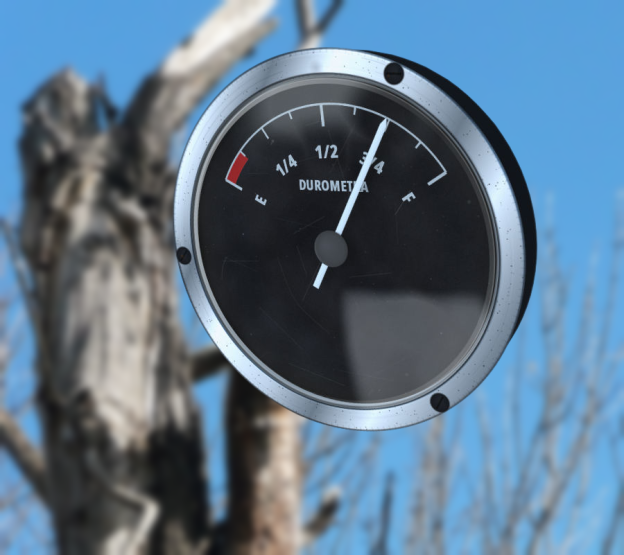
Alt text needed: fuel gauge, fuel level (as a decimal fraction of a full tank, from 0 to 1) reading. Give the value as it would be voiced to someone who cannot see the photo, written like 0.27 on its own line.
0.75
